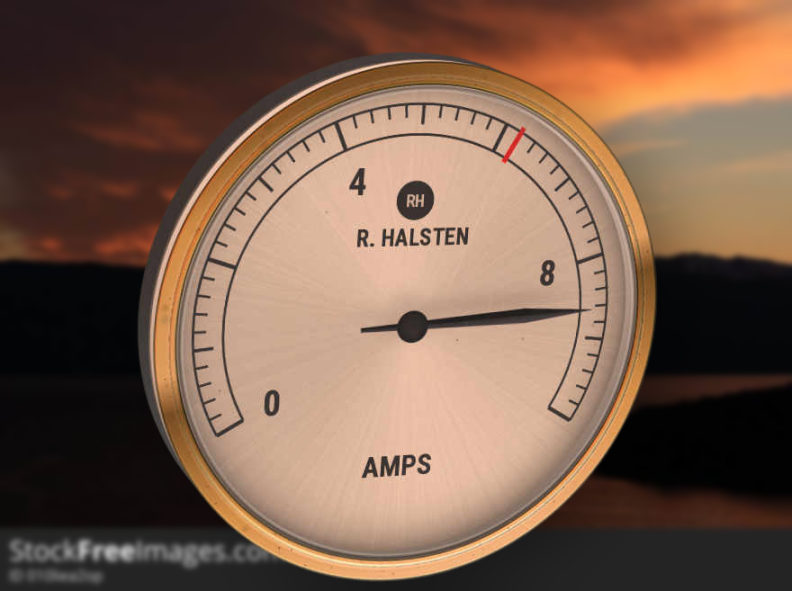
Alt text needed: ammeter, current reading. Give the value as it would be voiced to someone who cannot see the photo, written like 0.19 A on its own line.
8.6 A
